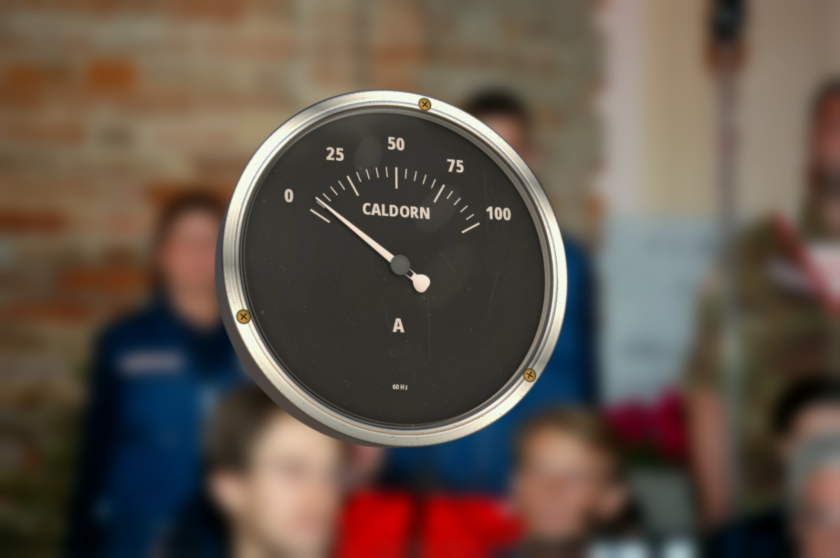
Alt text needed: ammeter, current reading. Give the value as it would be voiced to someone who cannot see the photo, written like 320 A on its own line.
5 A
